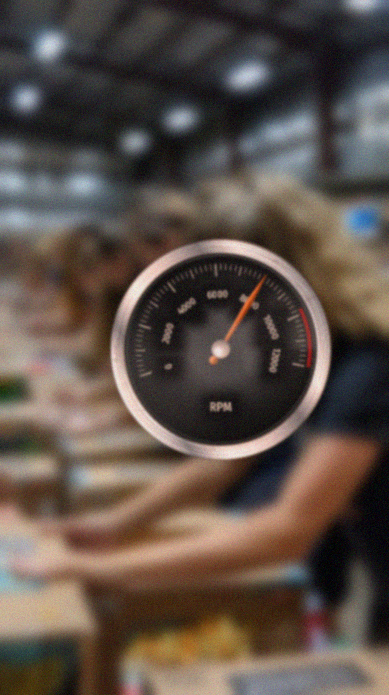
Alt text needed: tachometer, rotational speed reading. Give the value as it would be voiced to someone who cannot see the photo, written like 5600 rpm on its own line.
8000 rpm
